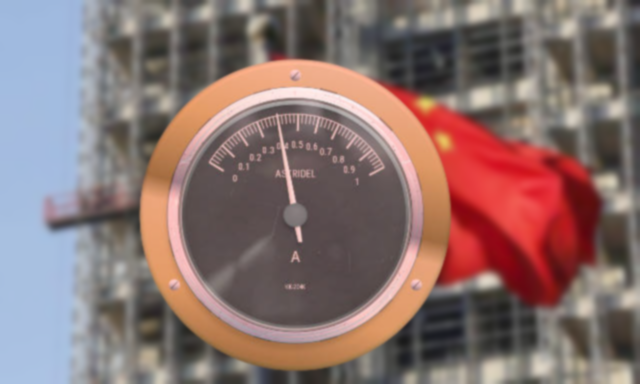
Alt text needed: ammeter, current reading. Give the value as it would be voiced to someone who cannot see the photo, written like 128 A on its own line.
0.4 A
